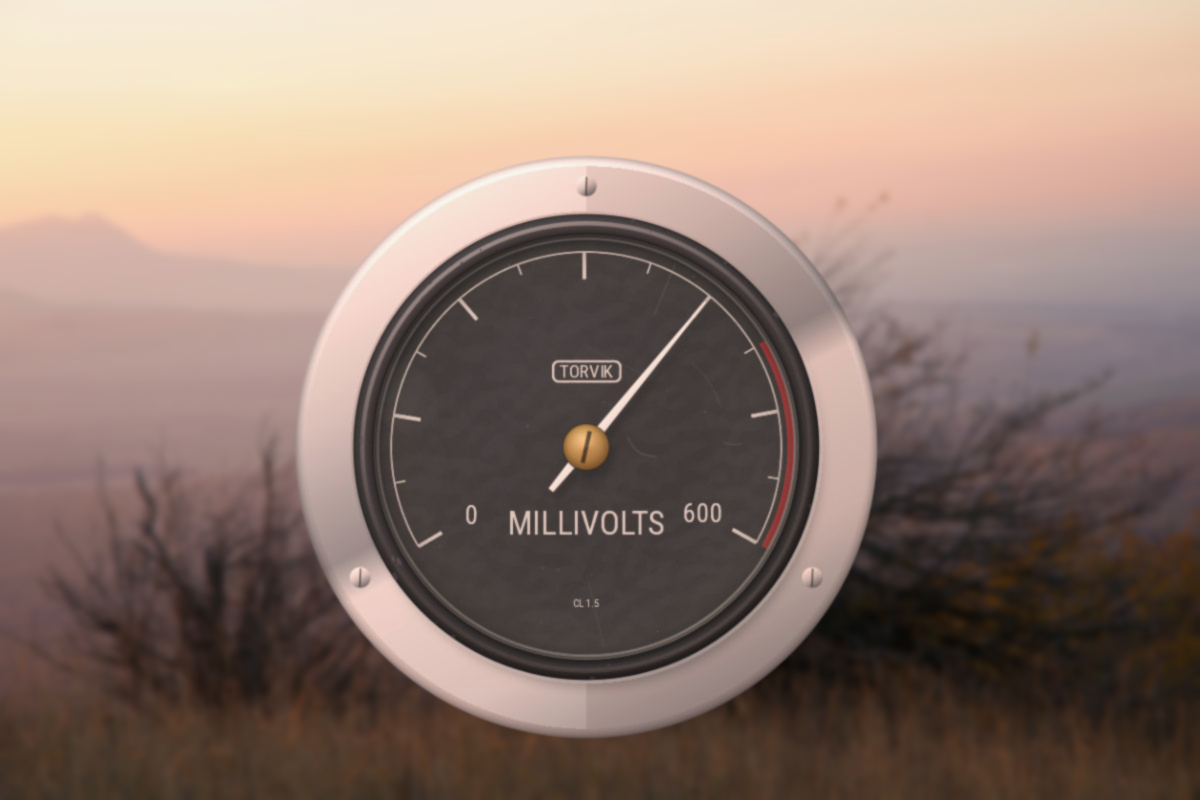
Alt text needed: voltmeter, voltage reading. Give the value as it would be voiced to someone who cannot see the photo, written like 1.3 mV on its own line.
400 mV
